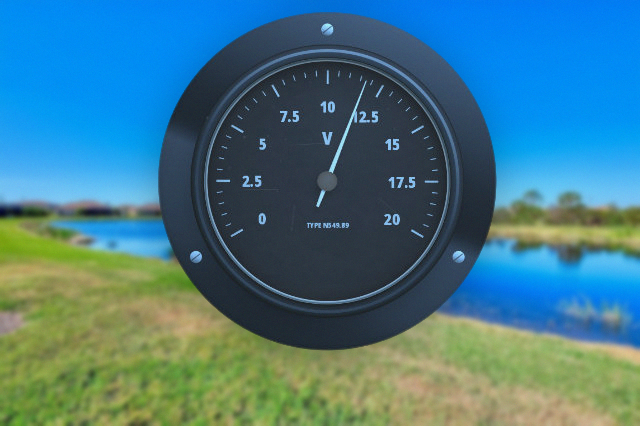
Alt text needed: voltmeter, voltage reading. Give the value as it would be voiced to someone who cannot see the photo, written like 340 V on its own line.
11.75 V
